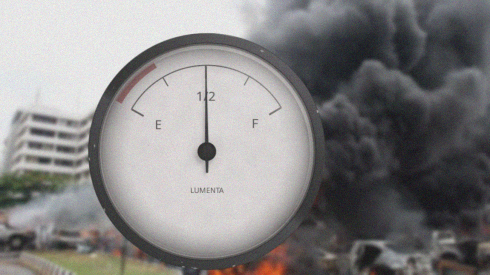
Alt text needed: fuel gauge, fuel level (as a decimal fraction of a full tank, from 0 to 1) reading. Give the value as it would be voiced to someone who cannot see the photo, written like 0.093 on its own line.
0.5
